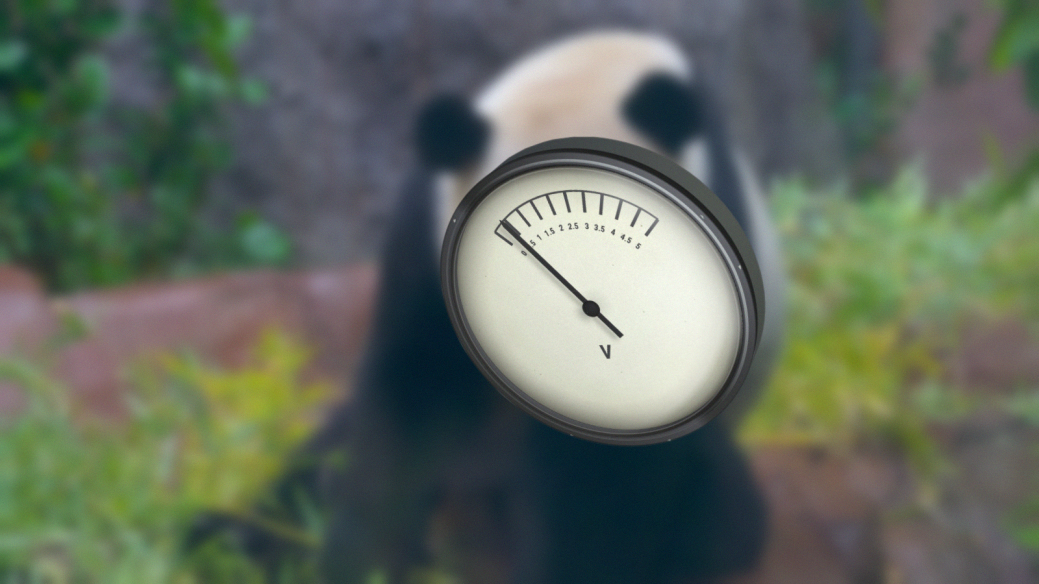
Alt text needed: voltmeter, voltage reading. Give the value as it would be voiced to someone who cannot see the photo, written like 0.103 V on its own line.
0.5 V
